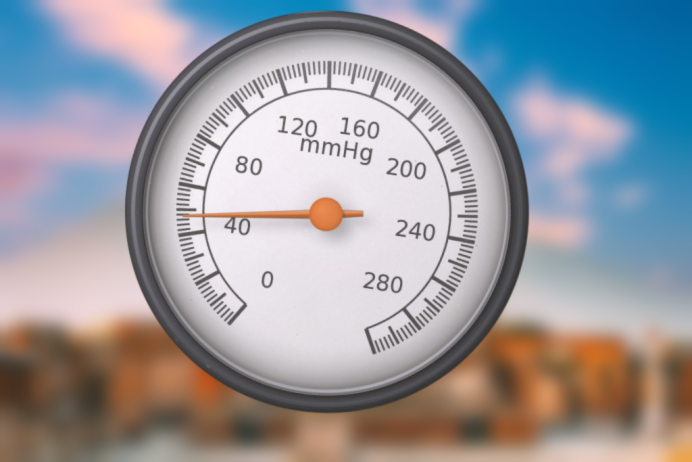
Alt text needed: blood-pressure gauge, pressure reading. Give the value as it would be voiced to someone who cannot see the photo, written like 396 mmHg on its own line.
48 mmHg
